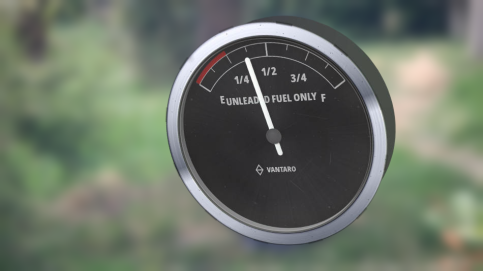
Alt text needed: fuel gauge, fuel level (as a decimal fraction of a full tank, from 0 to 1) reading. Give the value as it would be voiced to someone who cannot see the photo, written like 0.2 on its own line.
0.375
